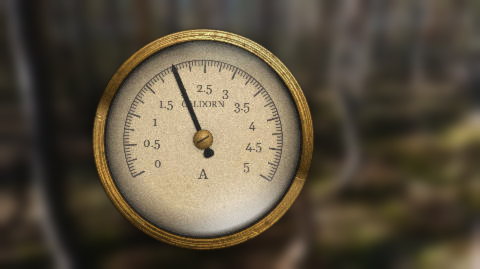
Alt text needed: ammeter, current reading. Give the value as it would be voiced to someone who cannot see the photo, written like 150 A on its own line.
2 A
